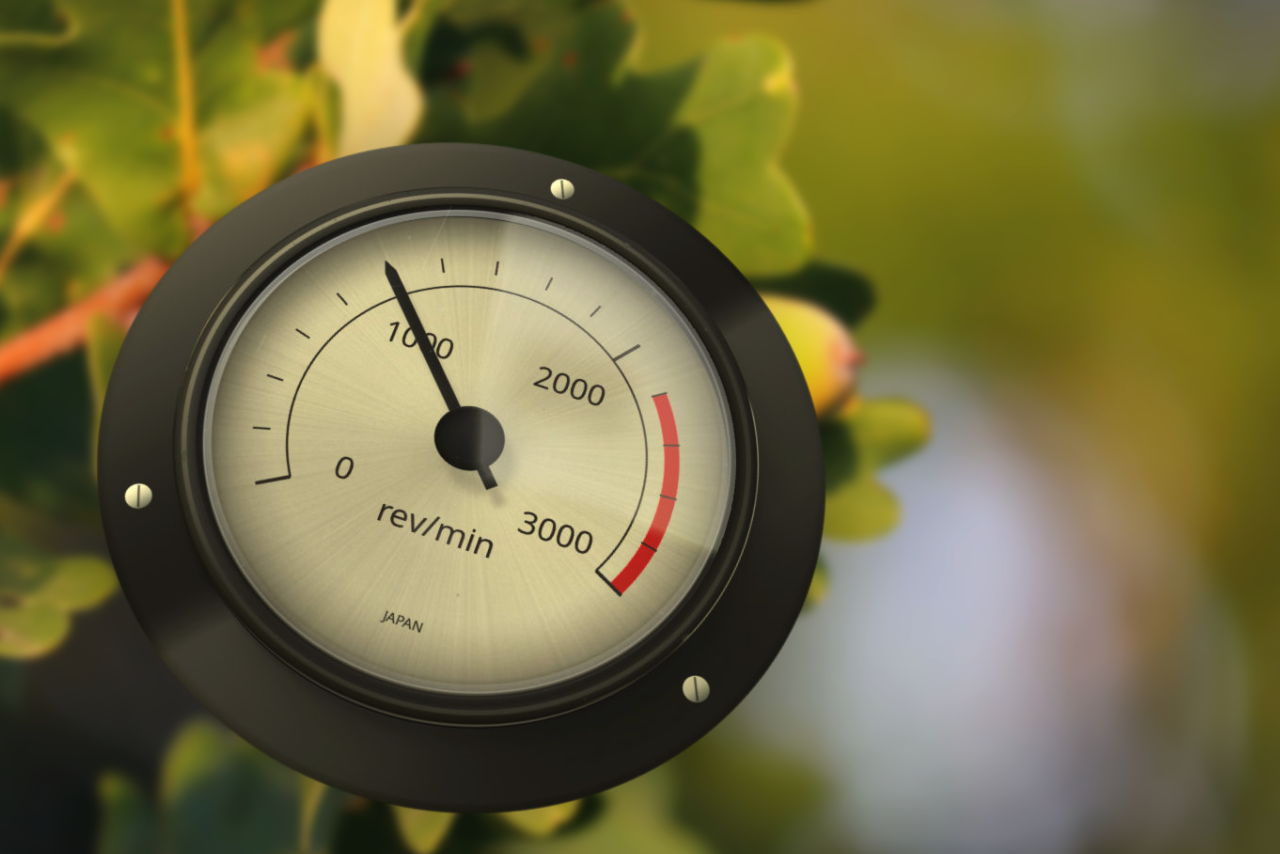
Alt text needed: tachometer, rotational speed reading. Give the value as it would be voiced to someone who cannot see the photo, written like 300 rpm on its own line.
1000 rpm
